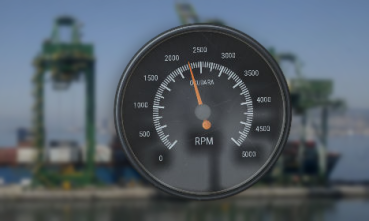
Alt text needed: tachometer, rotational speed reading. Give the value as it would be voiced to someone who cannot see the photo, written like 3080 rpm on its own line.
2250 rpm
